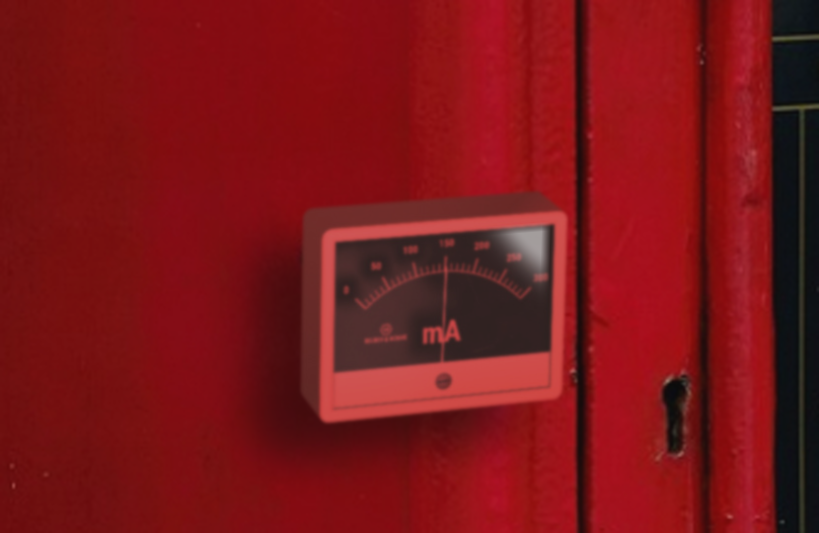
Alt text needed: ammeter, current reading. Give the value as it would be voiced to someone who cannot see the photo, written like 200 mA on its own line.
150 mA
